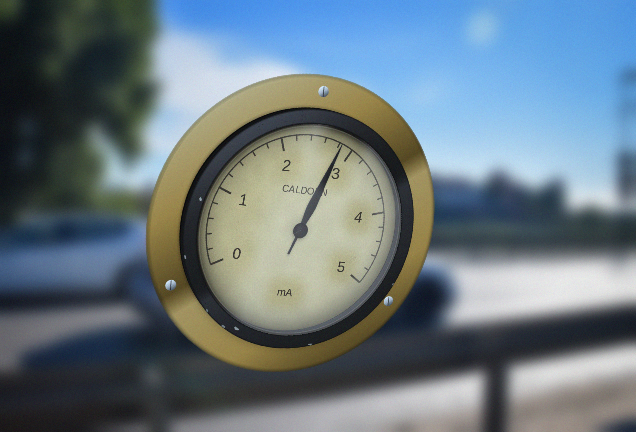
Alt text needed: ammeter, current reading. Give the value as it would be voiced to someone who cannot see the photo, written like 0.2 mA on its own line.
2.8 mA
